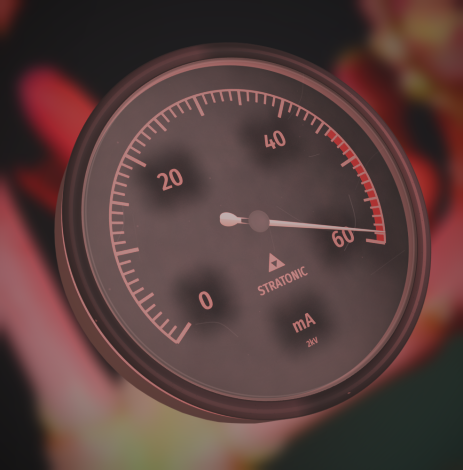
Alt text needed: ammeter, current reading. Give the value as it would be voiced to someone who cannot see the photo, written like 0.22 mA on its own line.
59 mA
